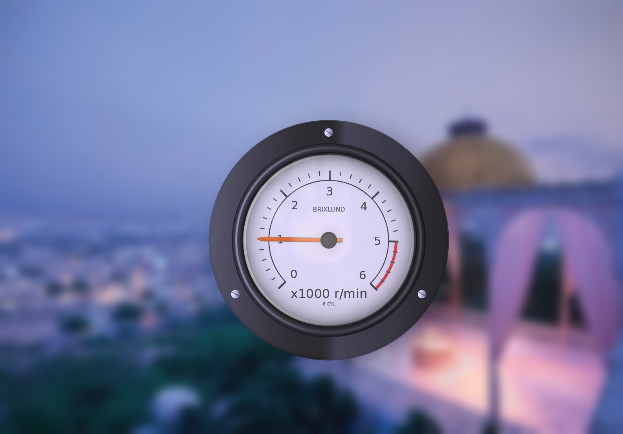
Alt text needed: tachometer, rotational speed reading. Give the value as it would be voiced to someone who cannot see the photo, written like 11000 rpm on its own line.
1000 rpm
